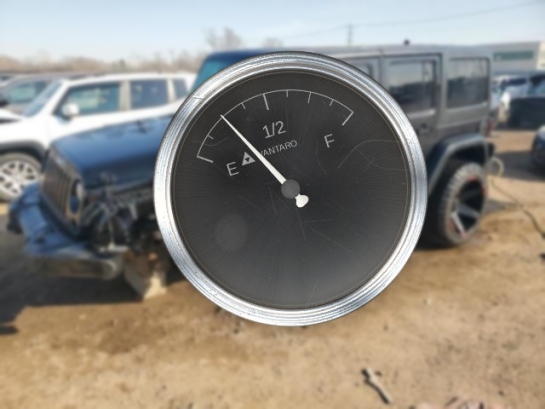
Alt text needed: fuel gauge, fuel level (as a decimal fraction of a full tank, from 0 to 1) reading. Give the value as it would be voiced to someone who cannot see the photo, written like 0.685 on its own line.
0.25
